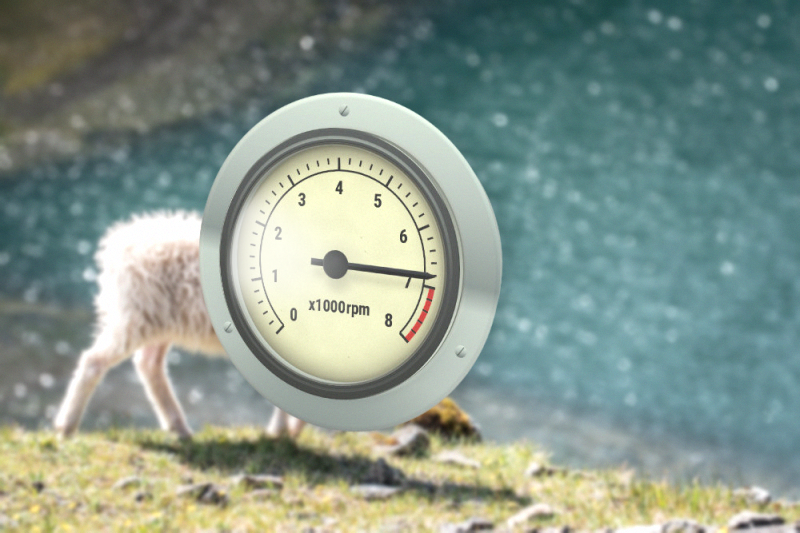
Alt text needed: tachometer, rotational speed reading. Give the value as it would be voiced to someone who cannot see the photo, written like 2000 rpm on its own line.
6800 rpm
